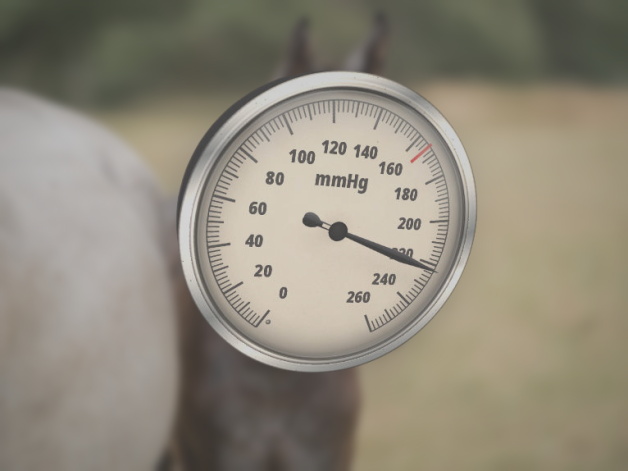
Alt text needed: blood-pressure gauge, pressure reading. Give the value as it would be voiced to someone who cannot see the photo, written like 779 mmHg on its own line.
222 mmHg
